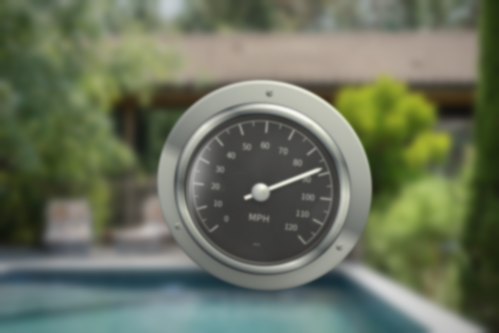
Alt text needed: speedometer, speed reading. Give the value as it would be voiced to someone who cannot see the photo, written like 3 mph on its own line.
87.5 mph
